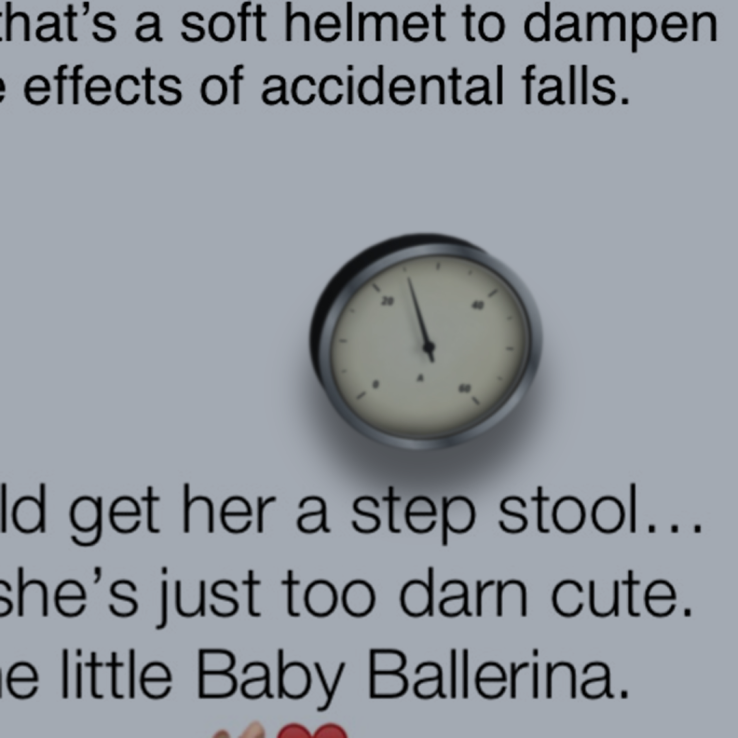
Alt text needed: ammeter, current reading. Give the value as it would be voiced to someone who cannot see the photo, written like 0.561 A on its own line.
25 A
